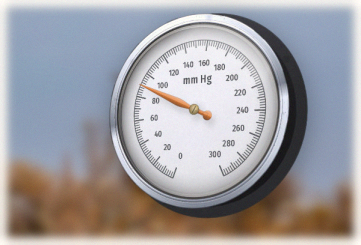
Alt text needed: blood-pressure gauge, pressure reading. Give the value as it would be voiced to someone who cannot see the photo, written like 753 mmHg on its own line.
90 mmHg
